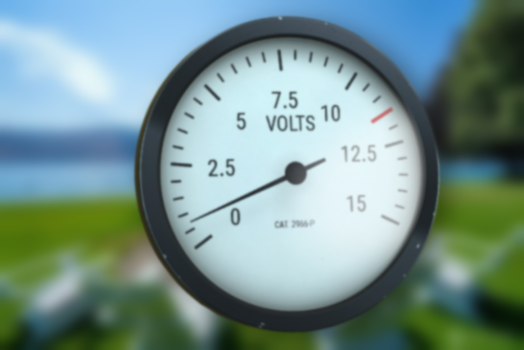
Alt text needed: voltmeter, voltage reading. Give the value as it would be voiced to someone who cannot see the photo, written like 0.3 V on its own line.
0.75 V
